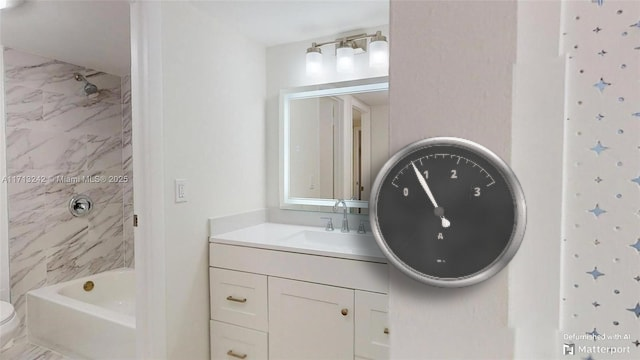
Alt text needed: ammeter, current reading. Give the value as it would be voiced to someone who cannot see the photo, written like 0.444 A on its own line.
0.8 A
